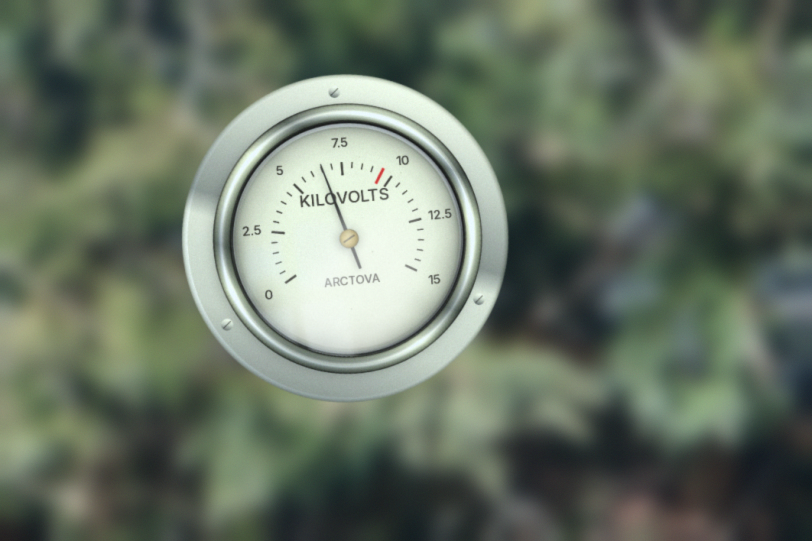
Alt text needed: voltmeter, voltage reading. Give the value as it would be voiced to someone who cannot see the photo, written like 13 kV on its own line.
6.5 kV
